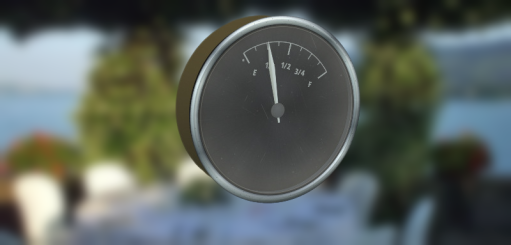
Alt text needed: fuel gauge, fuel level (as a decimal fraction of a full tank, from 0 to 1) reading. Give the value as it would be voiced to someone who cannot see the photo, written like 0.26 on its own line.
0.25
